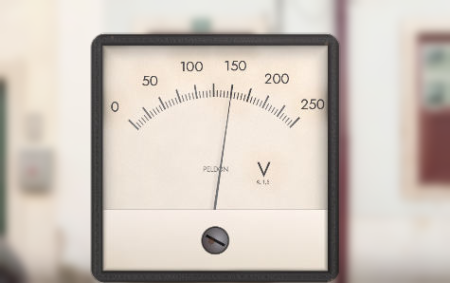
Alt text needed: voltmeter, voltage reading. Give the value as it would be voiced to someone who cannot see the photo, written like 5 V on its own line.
150 V
